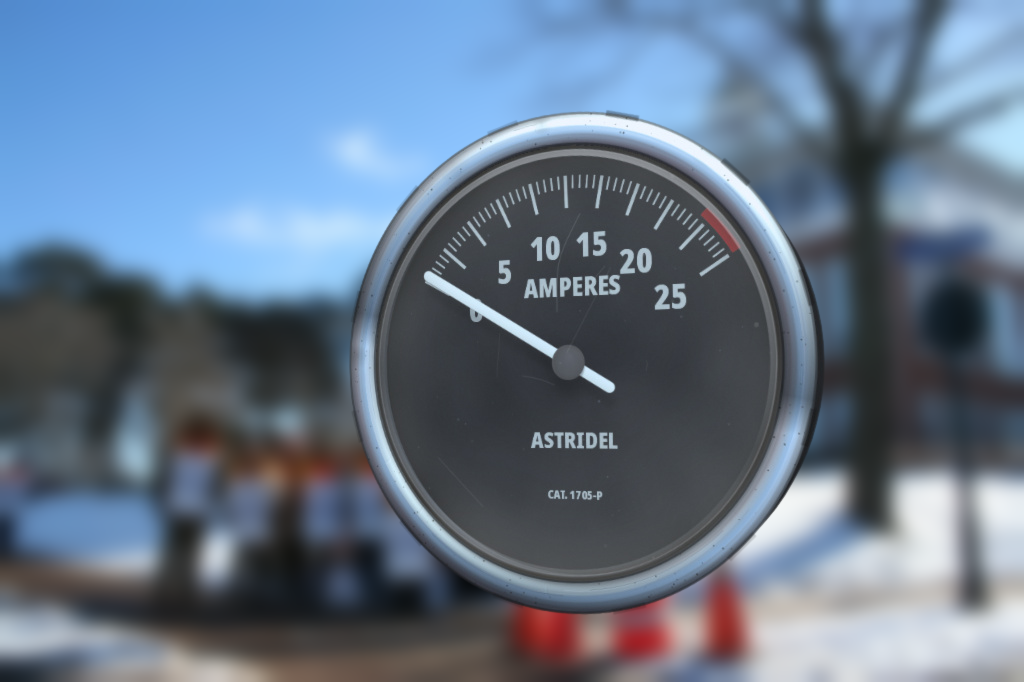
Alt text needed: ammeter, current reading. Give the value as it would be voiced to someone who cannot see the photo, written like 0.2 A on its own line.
0.5 A
